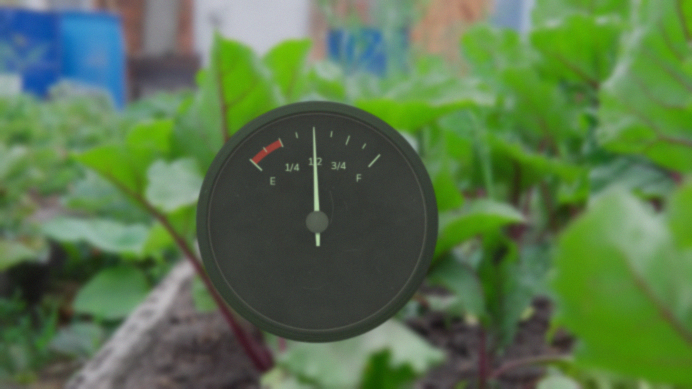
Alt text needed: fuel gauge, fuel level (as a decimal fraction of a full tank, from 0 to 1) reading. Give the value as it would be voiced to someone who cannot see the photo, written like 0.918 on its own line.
0.5
